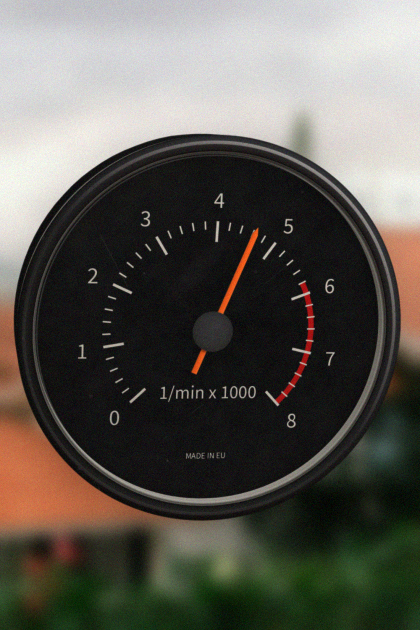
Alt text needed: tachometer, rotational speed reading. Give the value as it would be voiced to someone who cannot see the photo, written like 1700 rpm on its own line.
4600 rpm
